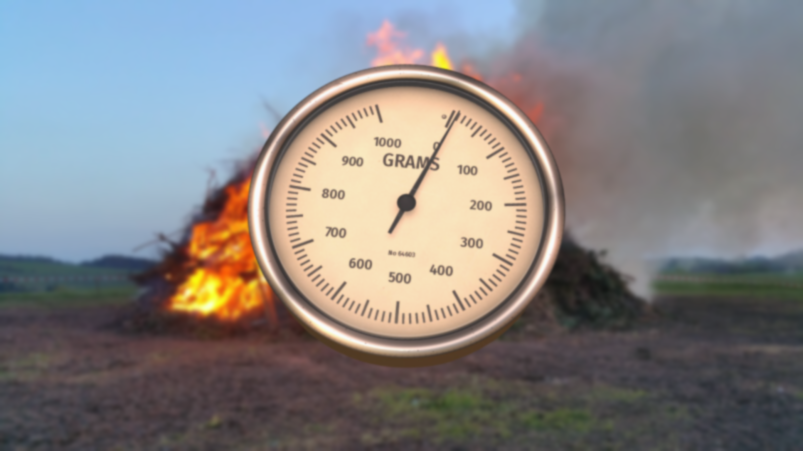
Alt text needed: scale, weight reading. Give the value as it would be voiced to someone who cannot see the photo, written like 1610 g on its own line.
10 g
